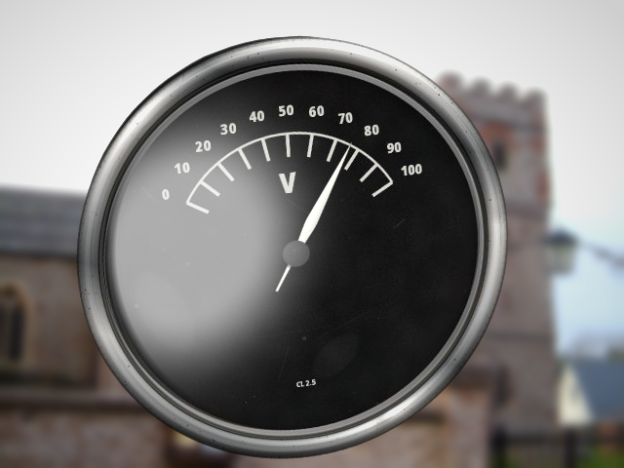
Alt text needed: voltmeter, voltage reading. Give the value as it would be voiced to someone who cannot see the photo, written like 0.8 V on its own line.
75 V
